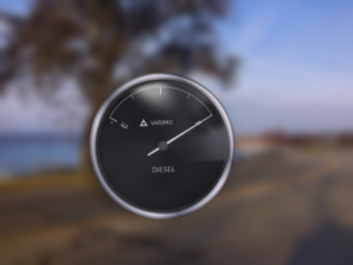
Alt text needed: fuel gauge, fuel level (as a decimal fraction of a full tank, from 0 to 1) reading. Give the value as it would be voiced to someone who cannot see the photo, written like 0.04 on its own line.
1
